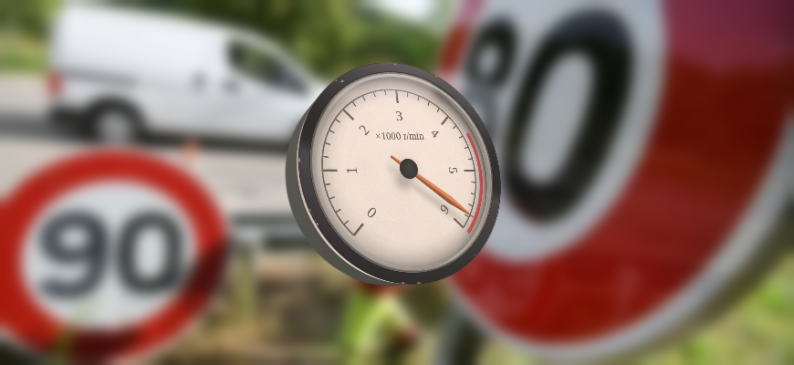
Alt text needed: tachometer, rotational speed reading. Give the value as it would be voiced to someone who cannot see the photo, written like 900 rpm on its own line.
5800 rpm
